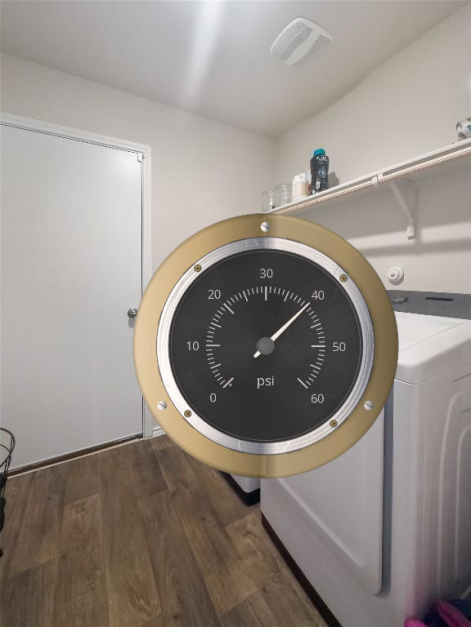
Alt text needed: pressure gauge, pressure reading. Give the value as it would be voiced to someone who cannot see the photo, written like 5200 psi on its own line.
40 psi
